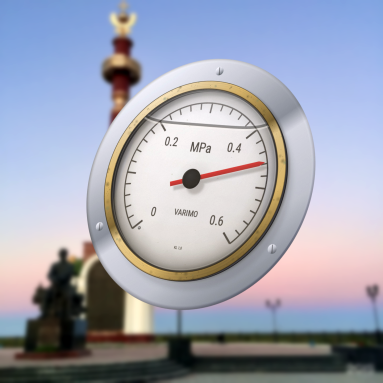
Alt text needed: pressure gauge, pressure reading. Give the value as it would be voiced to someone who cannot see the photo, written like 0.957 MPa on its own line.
0.46 MPa
